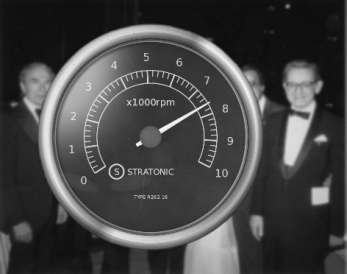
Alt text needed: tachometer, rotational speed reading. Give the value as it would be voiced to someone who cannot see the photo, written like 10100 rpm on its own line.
7600 rpm
